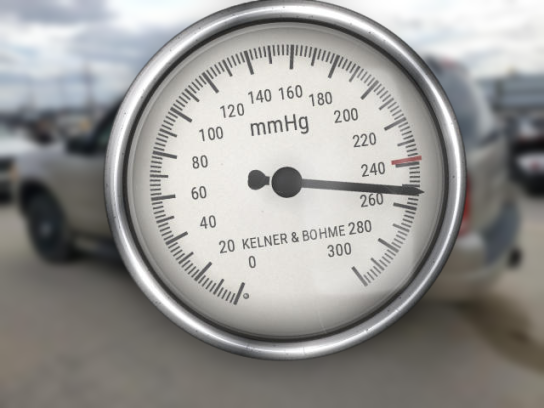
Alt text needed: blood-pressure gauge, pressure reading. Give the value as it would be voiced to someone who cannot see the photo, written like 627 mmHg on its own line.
252 mmHg
